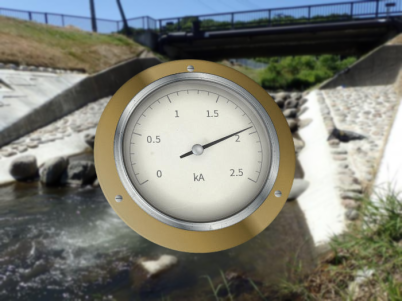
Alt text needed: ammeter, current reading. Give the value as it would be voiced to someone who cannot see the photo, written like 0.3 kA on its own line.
1.95 kA
